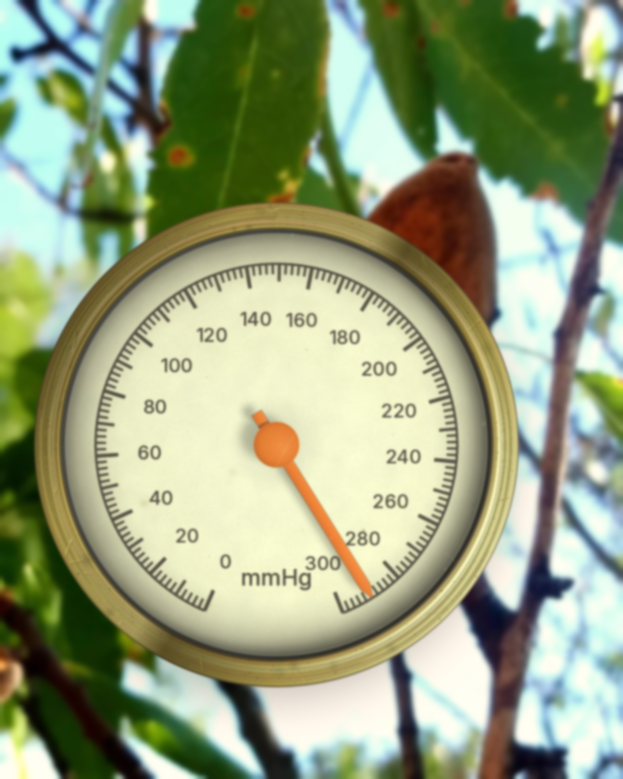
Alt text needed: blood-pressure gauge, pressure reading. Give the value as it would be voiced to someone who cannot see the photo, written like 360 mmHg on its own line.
290 mmHg
